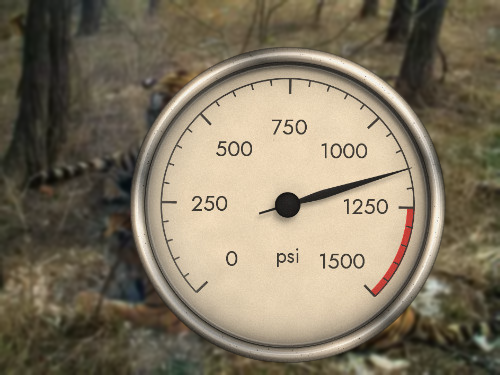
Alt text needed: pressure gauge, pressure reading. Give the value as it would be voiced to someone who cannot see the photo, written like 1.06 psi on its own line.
1150 psi
